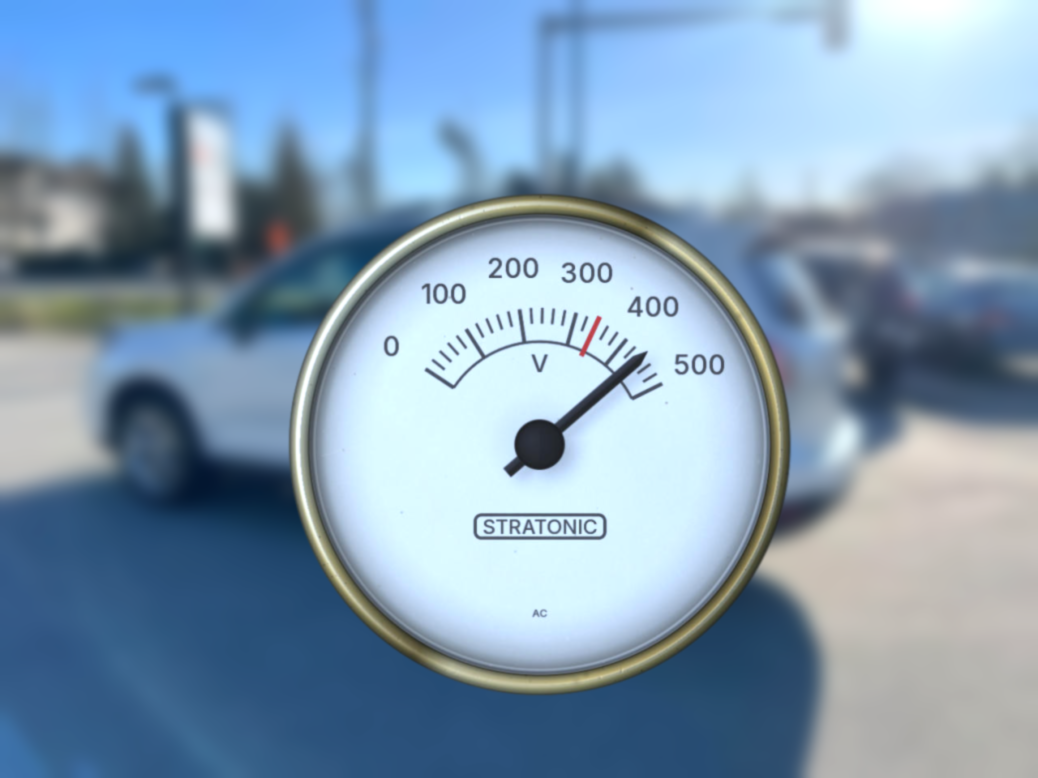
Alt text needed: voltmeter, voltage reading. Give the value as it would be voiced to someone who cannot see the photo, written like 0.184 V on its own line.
440 V
